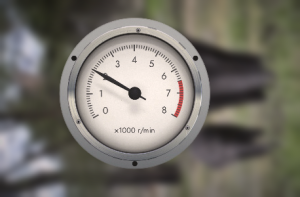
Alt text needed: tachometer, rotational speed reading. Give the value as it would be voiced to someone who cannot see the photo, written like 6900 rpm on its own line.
2000 rpm
